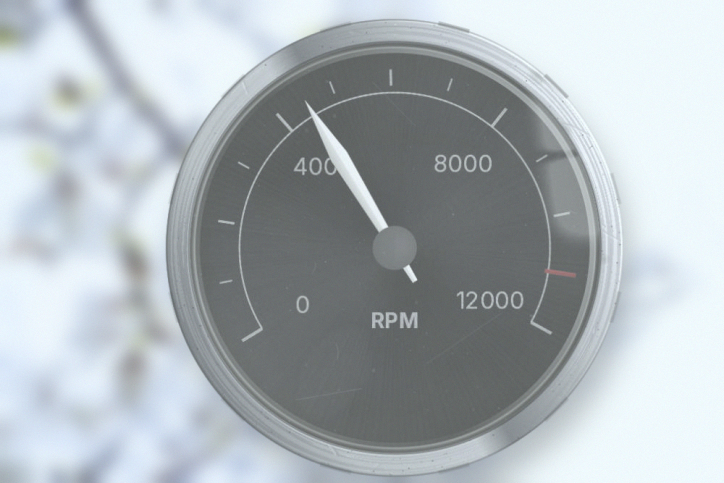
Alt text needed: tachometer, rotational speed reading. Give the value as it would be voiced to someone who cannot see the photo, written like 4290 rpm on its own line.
4500 rpm
